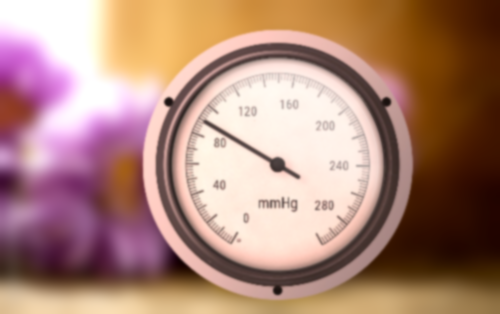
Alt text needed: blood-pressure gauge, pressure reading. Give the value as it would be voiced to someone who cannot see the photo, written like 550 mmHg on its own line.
90 mmHg
